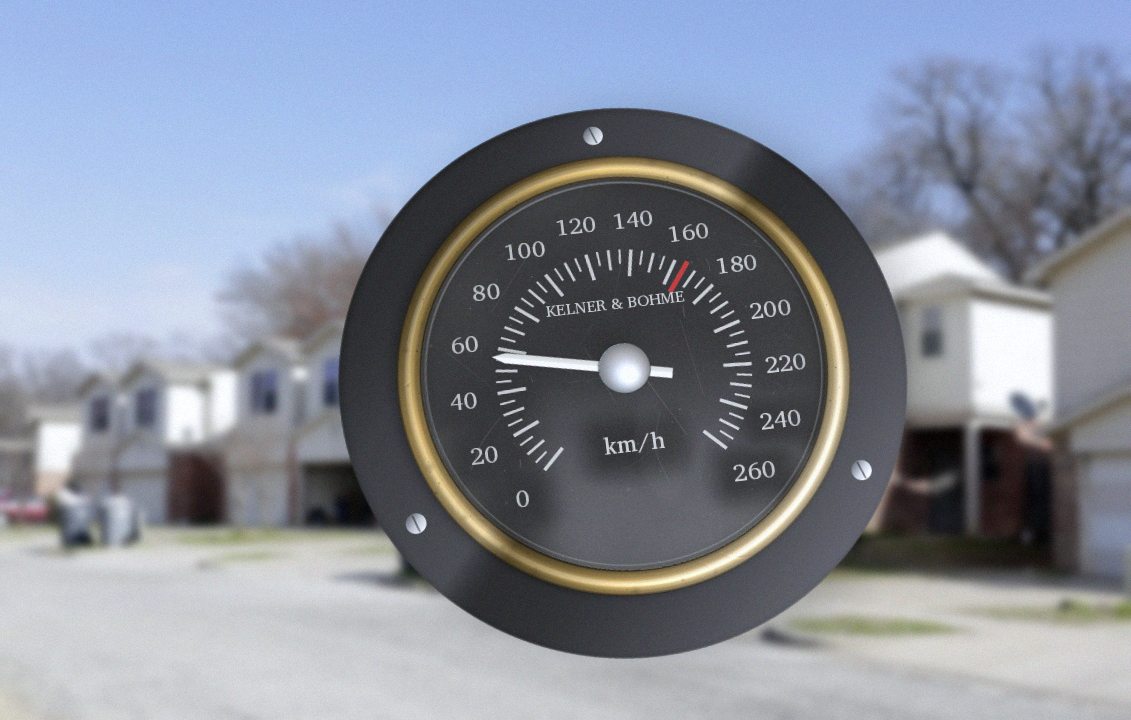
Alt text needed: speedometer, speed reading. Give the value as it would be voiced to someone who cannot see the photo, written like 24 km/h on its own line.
55 km/h
